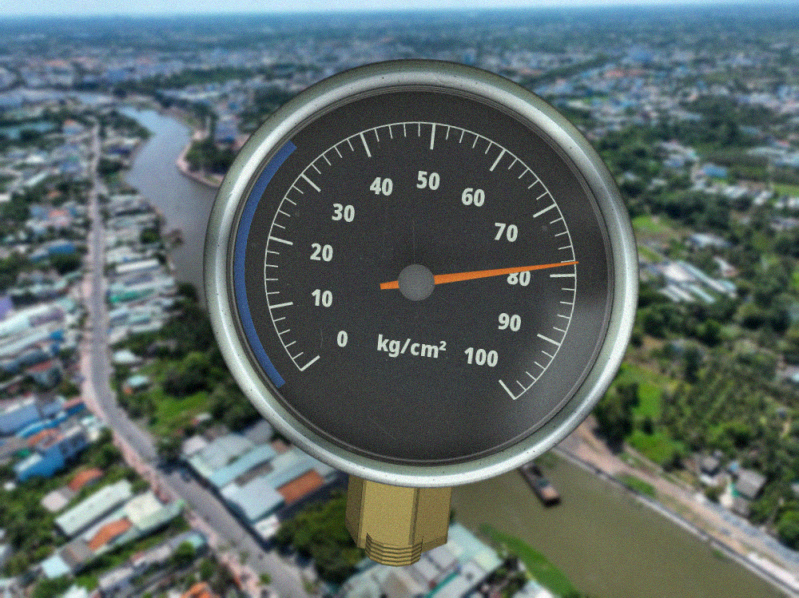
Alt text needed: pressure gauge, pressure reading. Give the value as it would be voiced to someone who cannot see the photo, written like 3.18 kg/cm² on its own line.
78 kg/cm²
